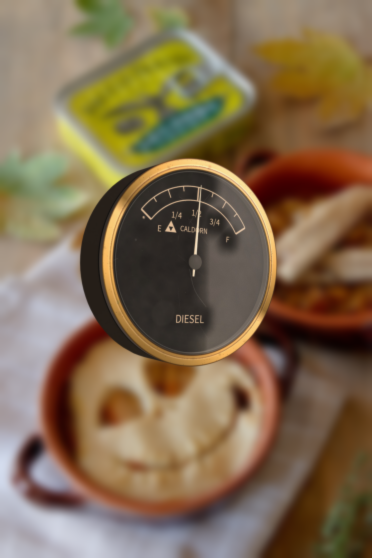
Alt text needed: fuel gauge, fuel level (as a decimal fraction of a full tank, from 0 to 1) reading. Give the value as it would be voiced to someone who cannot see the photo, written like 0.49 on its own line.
0.5
